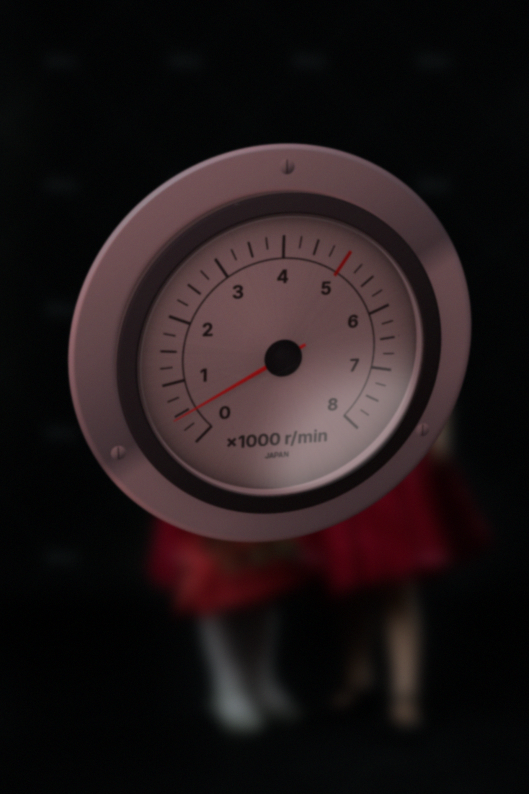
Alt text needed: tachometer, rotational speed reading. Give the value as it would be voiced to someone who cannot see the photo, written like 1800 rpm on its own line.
500 rpm
